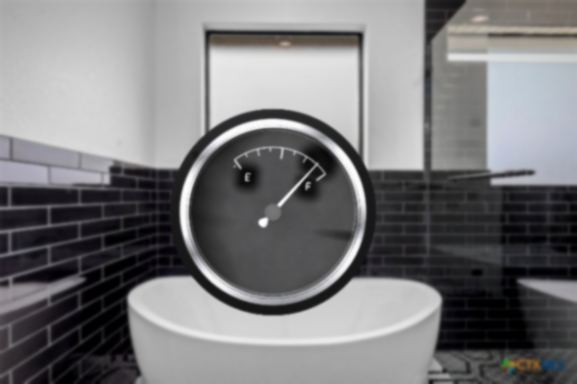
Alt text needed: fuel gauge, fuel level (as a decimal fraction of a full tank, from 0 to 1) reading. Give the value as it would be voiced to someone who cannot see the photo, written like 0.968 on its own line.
0.875
